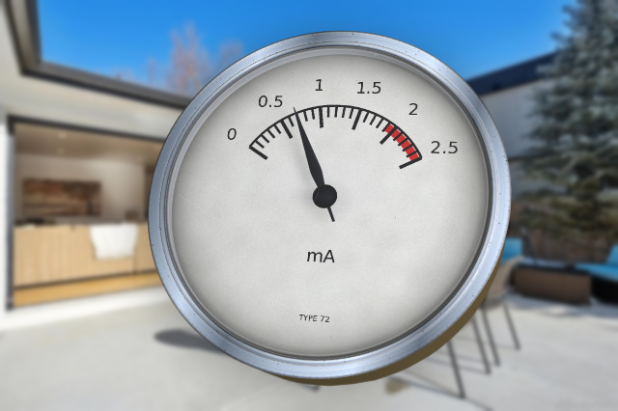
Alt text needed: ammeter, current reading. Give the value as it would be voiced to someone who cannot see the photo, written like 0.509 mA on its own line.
0.7 mA
